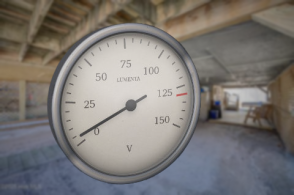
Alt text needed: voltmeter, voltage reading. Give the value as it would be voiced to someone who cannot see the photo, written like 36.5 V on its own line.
5 V
